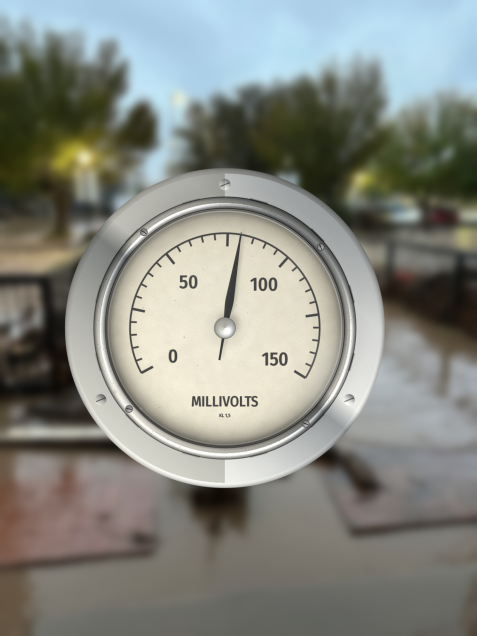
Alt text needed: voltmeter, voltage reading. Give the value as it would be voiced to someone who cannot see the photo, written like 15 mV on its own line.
80 mV
